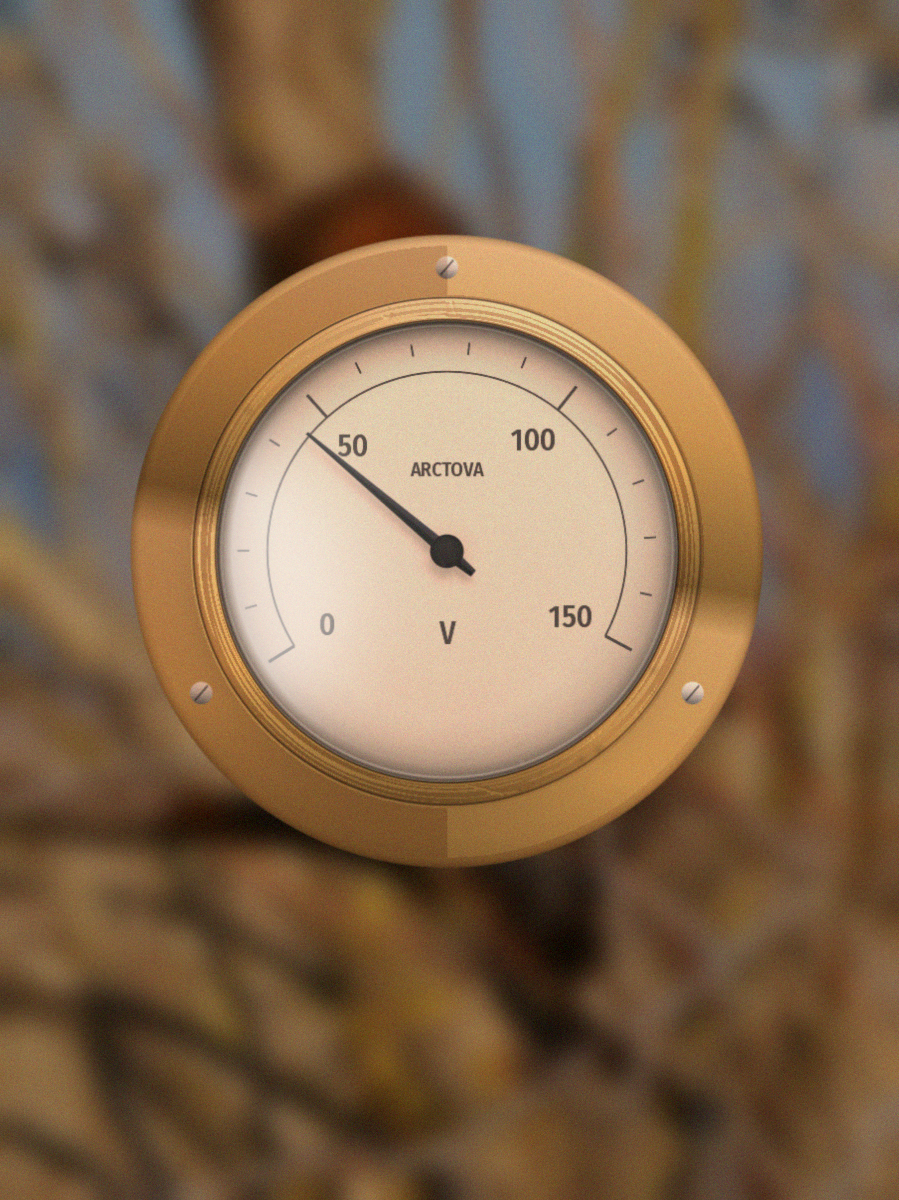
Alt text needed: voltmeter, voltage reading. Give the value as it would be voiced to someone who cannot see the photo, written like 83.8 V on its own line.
45 V
